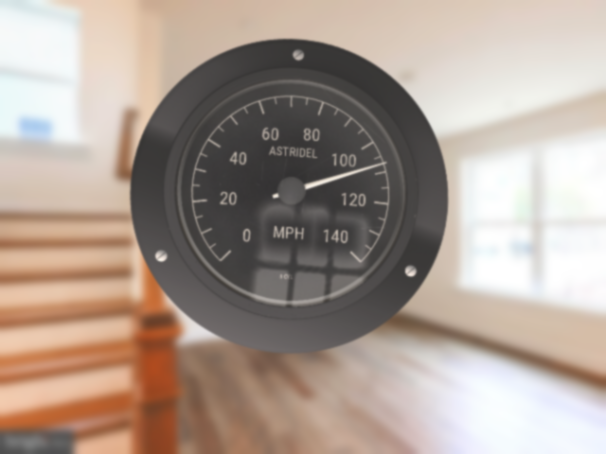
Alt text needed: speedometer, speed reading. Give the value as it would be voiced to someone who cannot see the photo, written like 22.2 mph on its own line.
107.5 mph
